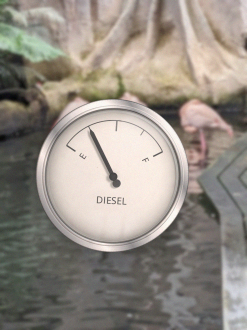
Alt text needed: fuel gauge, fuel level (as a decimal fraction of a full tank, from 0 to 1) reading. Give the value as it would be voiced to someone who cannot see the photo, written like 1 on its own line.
0.25
